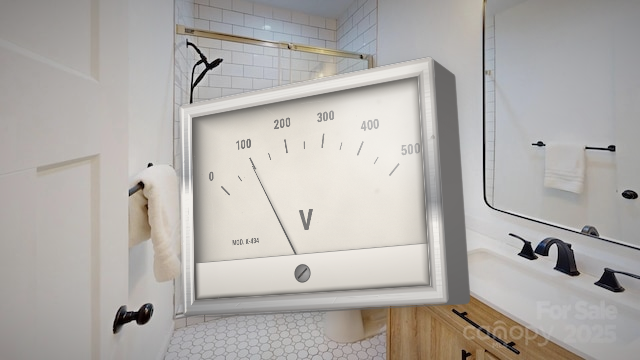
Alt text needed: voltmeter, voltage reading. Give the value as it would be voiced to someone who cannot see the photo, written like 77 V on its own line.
100 V
